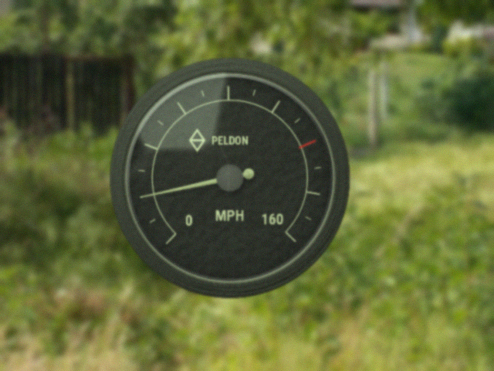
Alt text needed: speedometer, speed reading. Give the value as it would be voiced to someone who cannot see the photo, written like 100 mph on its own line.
20 mph
